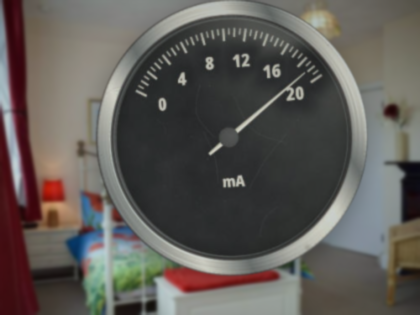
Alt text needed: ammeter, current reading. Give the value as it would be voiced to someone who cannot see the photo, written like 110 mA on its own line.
19 mA
